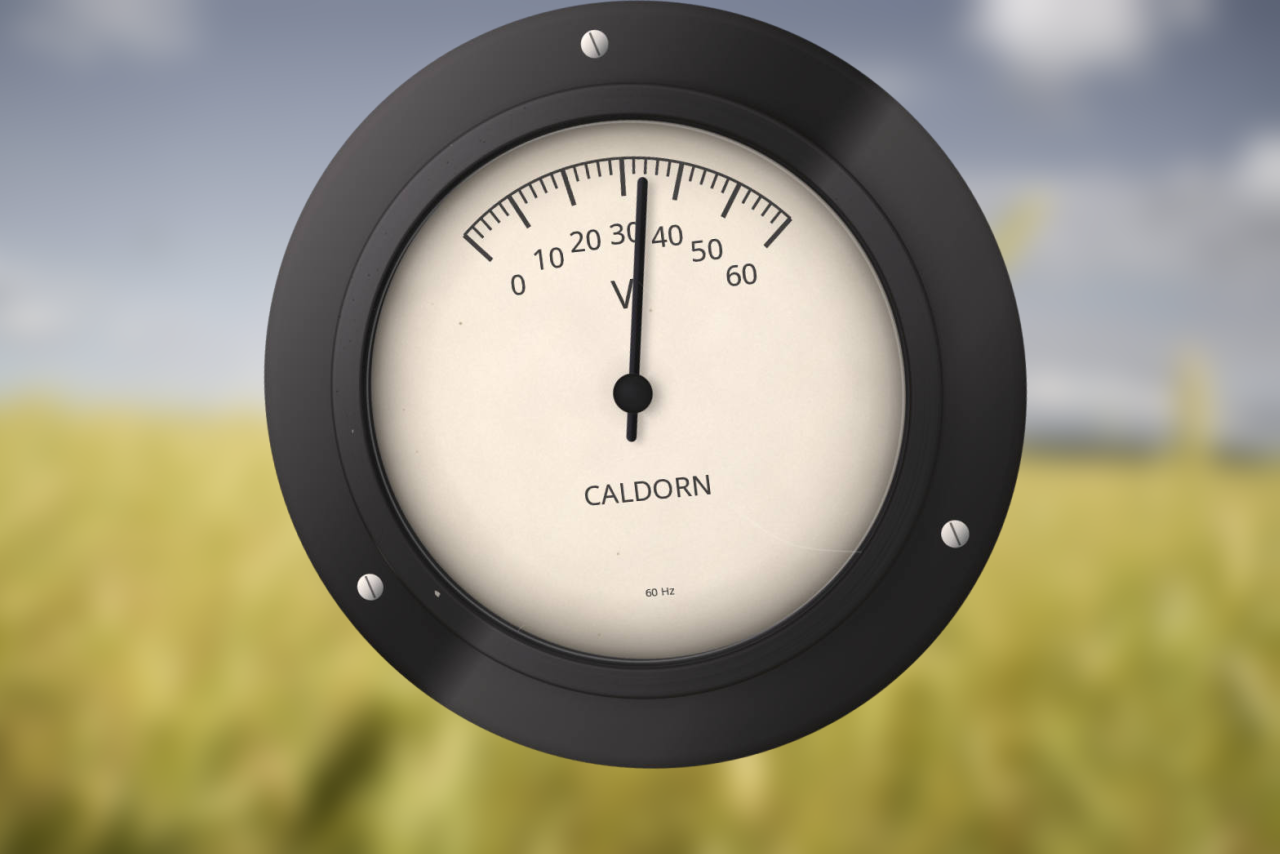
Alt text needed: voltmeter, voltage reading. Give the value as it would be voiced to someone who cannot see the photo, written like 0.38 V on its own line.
34 V
